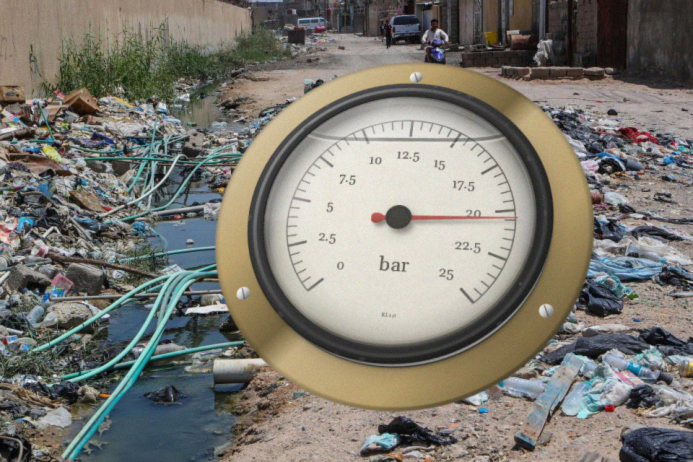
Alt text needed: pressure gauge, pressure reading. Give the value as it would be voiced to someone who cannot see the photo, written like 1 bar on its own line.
20.5 bar
